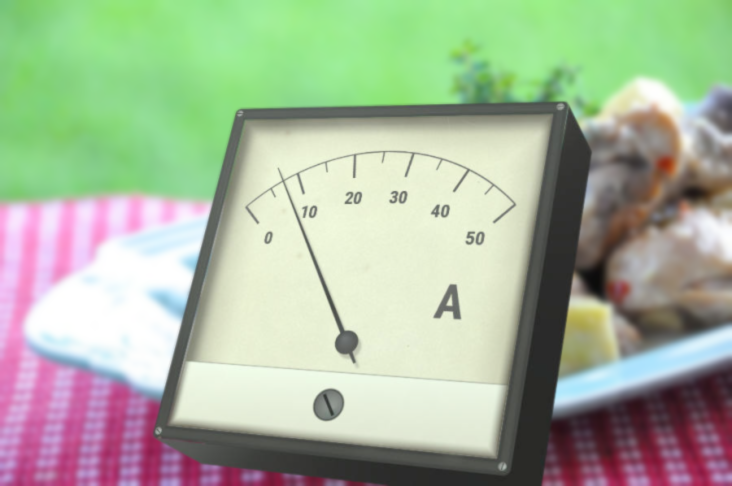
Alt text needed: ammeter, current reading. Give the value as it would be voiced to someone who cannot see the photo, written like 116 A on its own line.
7.5 A
